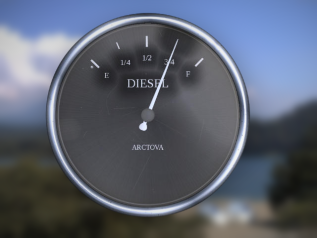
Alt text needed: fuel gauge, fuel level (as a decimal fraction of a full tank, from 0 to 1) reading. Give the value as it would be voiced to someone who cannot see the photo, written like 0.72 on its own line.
0.75
